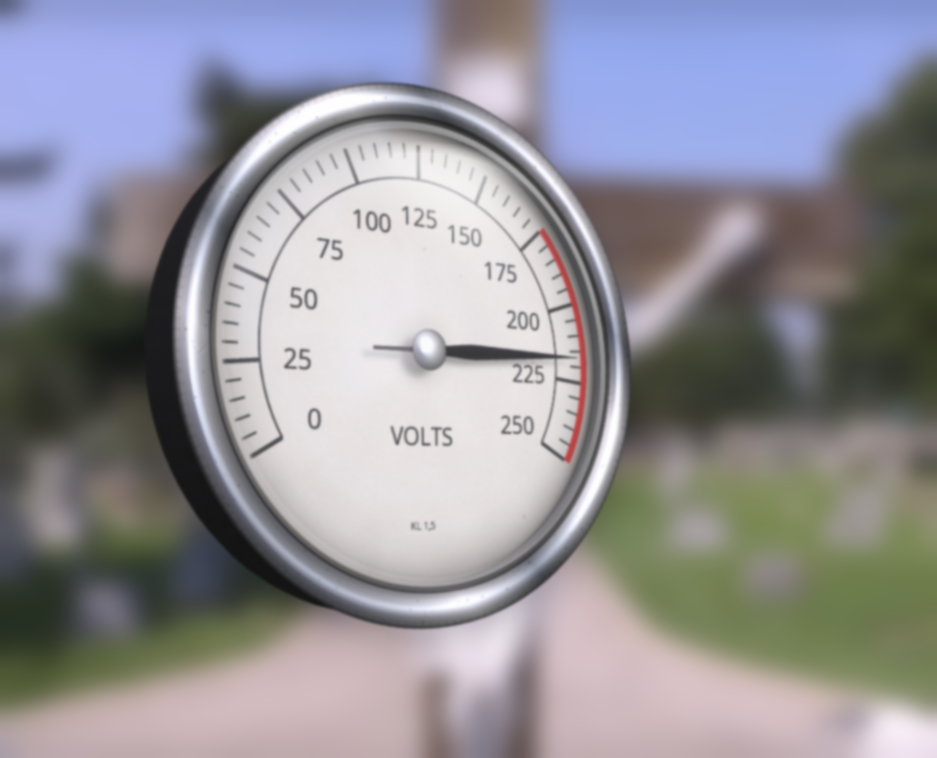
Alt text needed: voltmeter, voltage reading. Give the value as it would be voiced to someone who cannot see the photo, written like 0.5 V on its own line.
217.5 V
